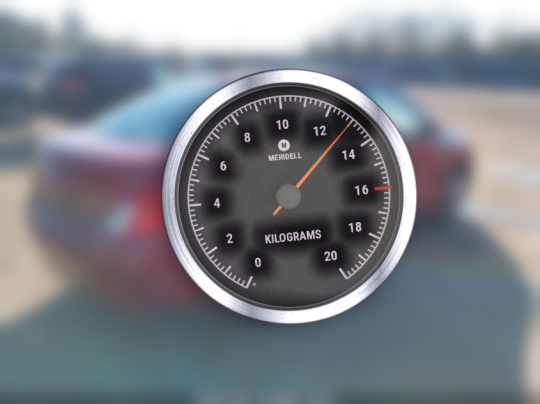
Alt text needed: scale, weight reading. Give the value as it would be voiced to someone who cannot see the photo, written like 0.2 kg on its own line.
13 kg
